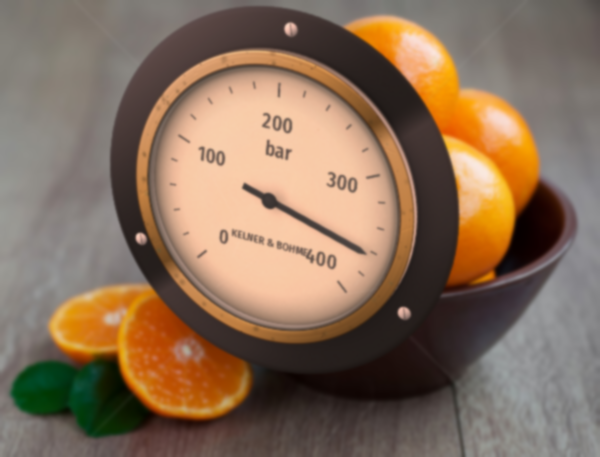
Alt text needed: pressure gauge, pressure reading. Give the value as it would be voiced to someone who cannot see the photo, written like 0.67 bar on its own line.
360 bar
